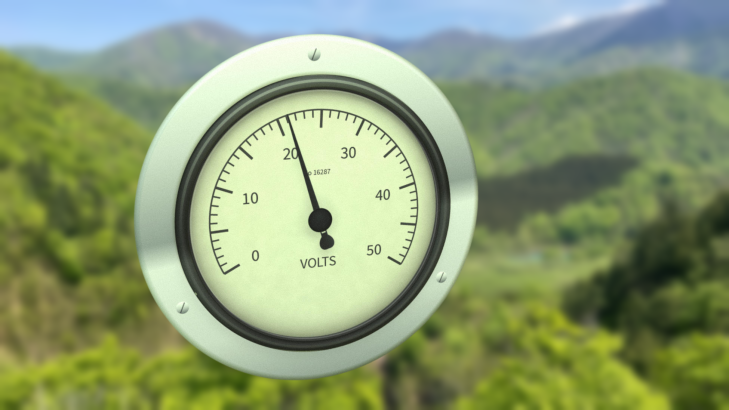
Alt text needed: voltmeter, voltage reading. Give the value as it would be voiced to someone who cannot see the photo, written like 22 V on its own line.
21 V
